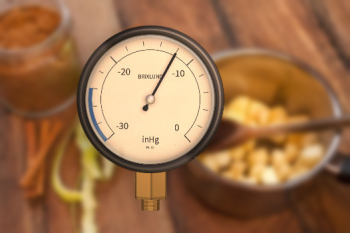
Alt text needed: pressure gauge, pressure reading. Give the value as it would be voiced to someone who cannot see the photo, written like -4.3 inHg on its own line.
-12 inHg
